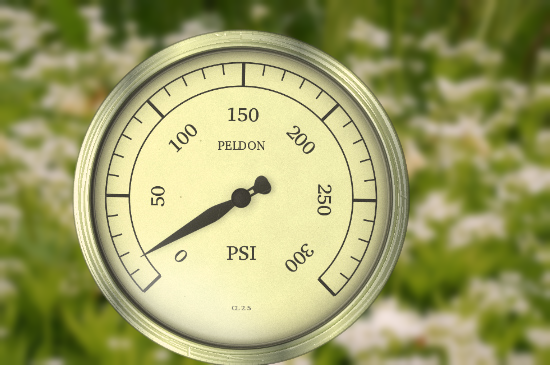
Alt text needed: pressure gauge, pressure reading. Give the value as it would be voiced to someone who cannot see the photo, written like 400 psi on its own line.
15 psi
